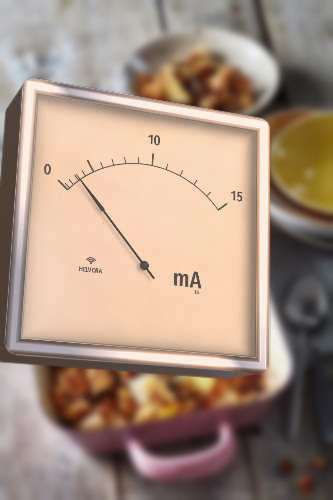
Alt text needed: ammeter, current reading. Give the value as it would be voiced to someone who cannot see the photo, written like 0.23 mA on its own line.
3 mA
